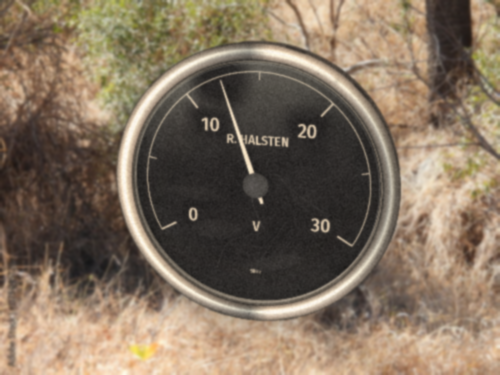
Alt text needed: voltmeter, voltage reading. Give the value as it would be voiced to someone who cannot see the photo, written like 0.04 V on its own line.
12.5 V
